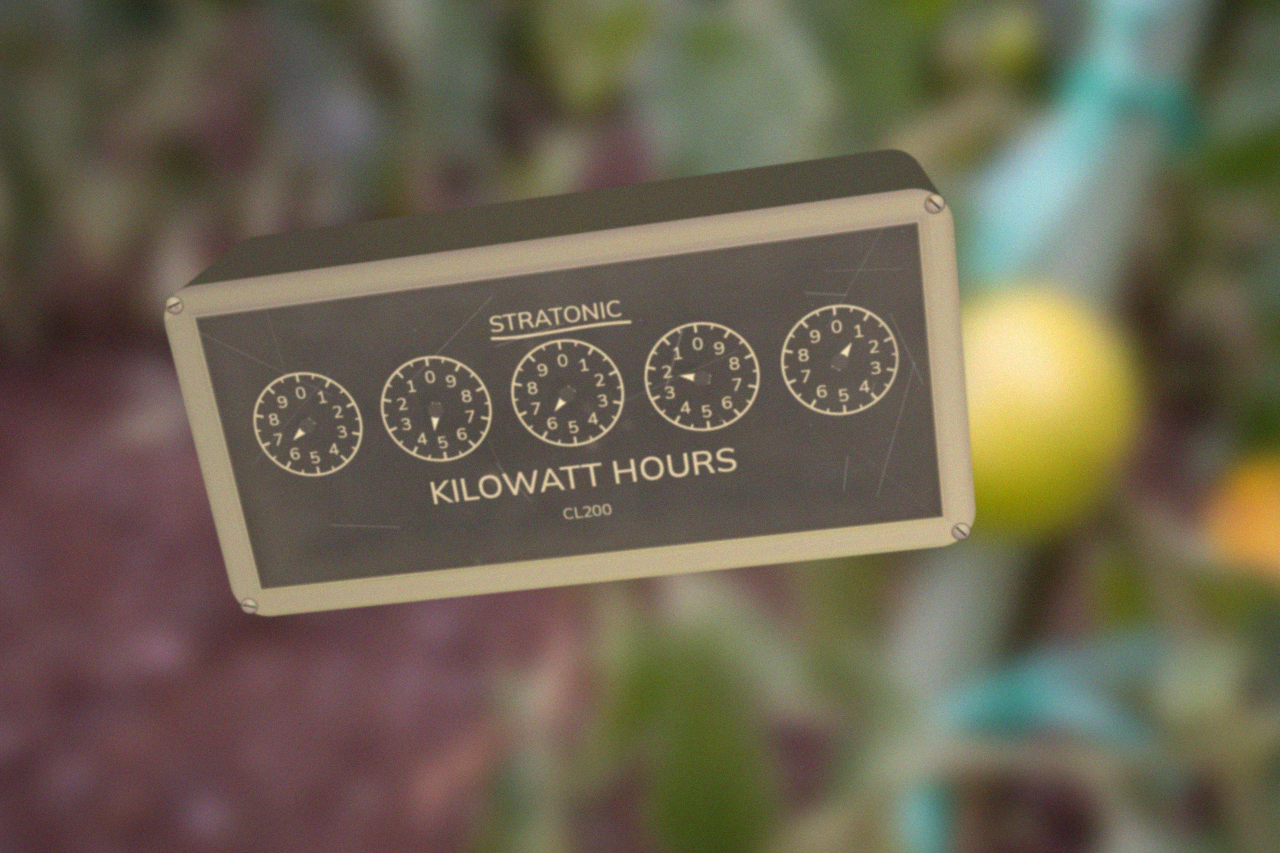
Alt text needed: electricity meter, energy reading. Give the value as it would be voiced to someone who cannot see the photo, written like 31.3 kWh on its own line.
64621 kWh
